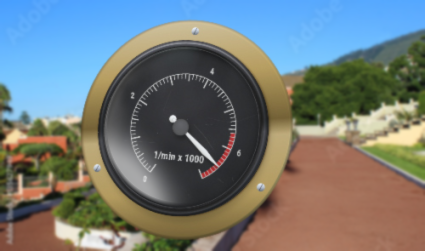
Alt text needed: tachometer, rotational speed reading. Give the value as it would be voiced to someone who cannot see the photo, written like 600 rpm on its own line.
6500 rpm
